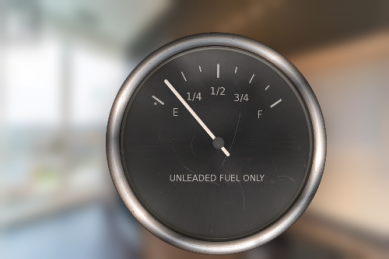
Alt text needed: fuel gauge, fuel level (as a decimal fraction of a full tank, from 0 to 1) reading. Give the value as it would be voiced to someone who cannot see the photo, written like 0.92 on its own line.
0.125
